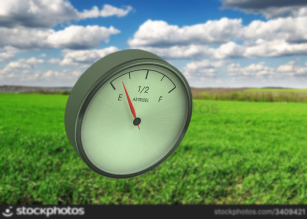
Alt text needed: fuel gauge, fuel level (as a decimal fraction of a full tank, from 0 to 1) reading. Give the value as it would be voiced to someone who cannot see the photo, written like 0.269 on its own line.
0.125
